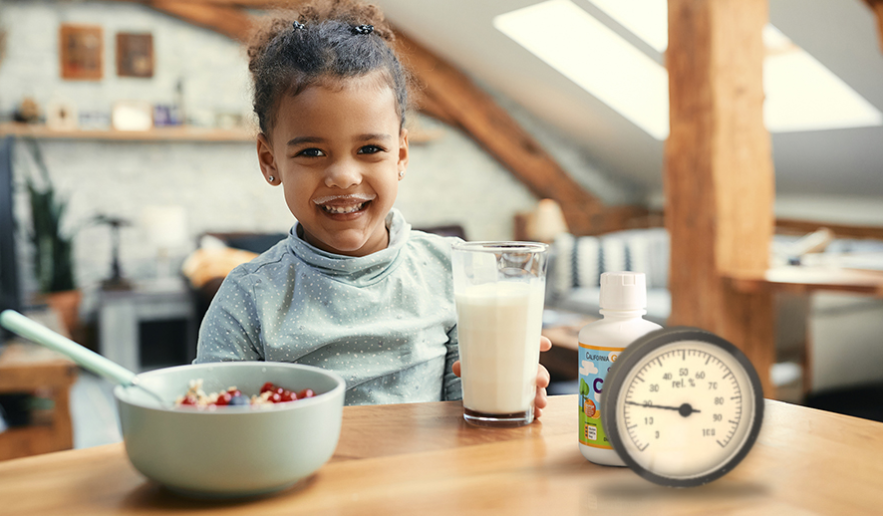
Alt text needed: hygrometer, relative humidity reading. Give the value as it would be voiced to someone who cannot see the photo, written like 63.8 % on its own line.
20 %
